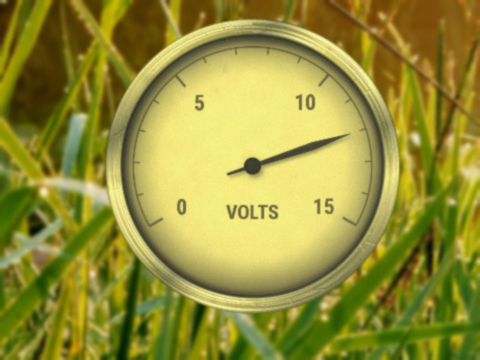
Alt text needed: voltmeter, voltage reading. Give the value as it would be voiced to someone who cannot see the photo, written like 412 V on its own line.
12 V
